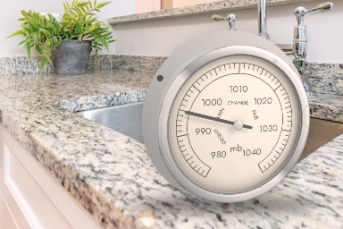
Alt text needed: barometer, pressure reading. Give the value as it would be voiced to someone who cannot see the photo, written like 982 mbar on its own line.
995 mbar
